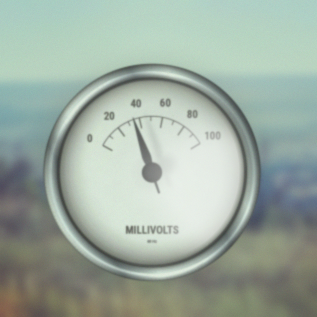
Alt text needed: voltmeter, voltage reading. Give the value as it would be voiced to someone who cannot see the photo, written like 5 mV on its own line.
35 mV
